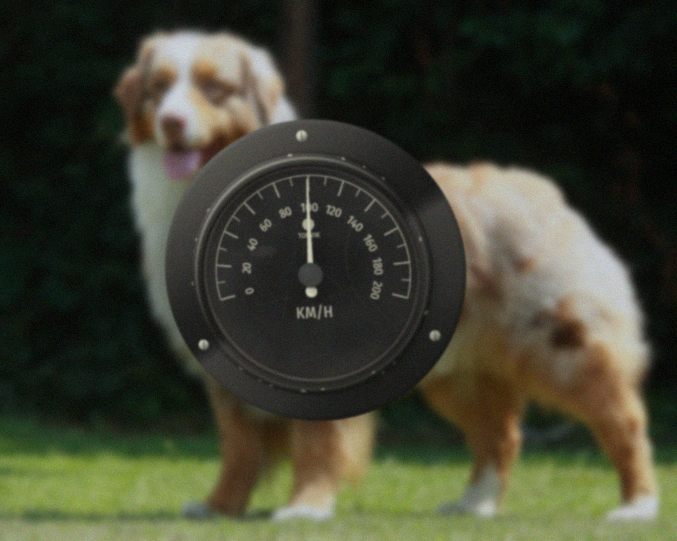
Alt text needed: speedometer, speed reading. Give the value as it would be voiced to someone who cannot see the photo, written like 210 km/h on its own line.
100 km/h
